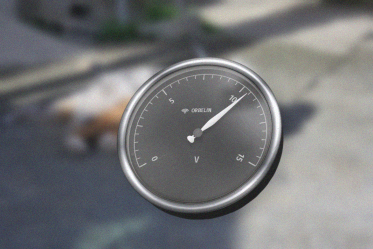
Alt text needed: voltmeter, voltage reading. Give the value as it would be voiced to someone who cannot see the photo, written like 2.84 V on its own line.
10.5 V
